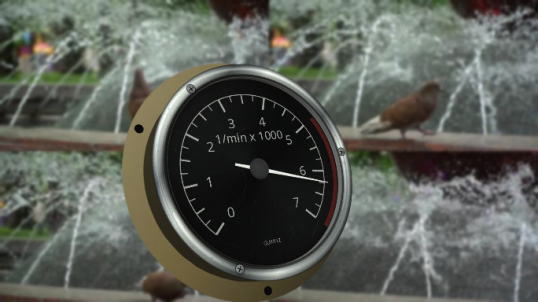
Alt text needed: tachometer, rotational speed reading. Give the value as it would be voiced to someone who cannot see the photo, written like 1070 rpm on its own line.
6250 rpm
